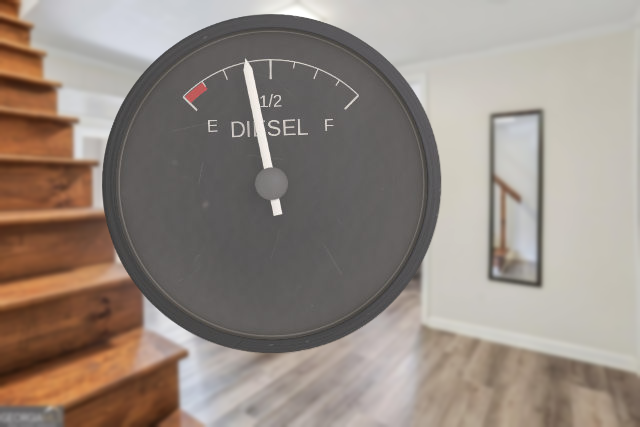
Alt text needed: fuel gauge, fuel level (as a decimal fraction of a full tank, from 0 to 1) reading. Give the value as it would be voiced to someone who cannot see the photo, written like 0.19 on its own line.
0.375
